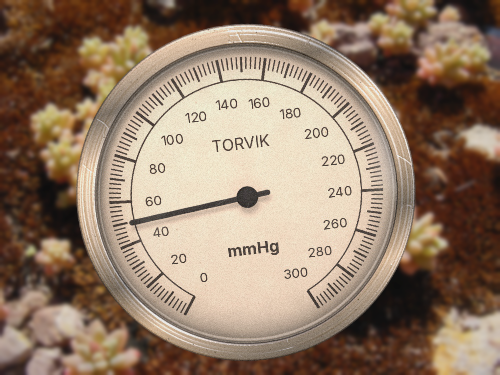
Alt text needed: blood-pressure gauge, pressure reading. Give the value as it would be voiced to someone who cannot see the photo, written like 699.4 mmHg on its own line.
50 mmHg
